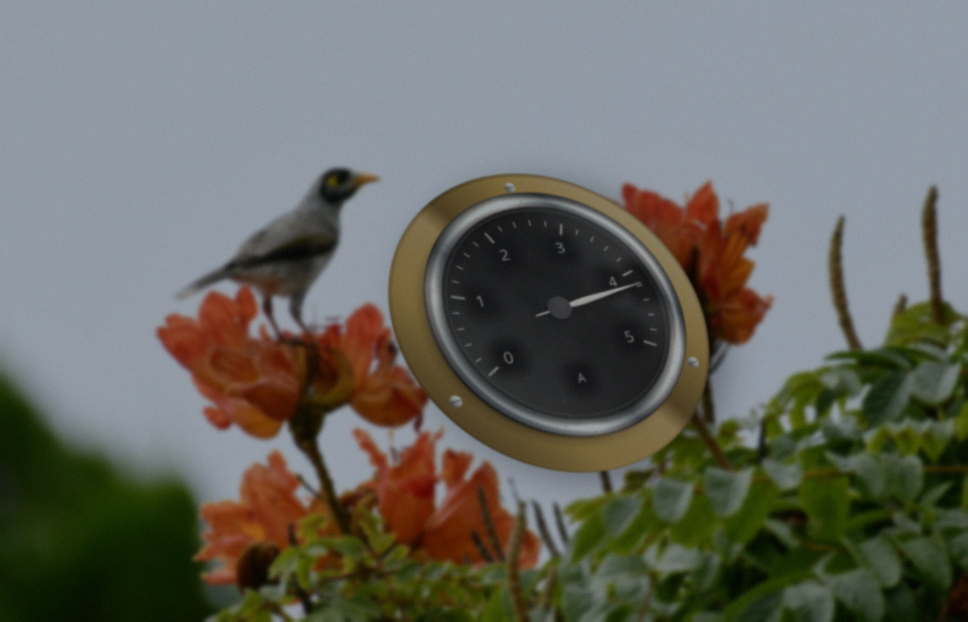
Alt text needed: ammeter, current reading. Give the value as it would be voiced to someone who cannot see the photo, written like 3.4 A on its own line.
4.2 A
